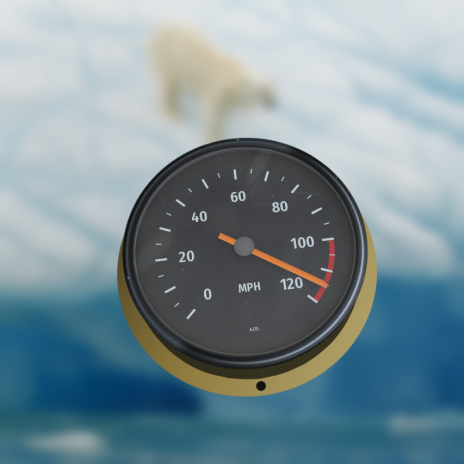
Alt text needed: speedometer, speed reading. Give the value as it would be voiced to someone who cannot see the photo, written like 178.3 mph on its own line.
115 mph
